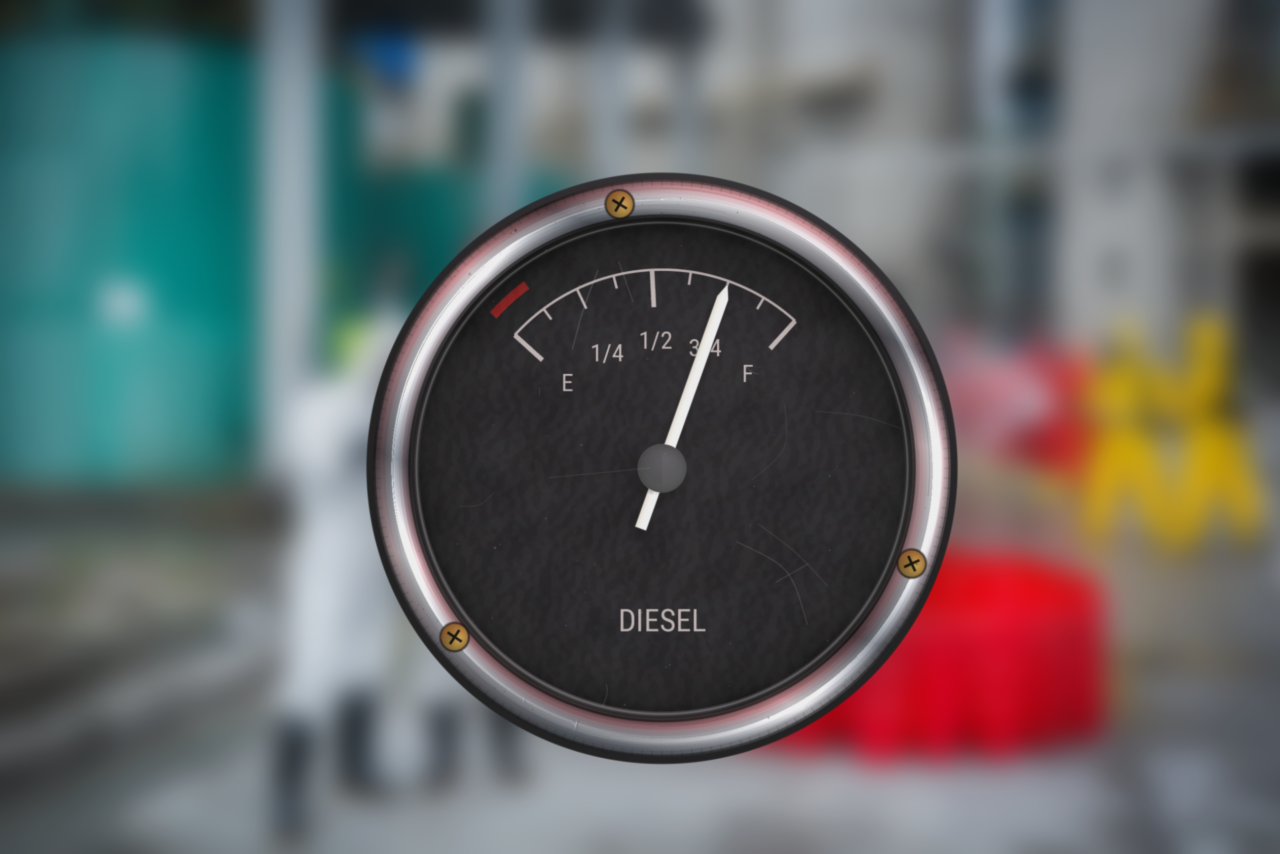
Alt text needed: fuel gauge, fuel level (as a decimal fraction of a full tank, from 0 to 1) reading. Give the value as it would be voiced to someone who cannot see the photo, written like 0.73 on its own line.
0.75
